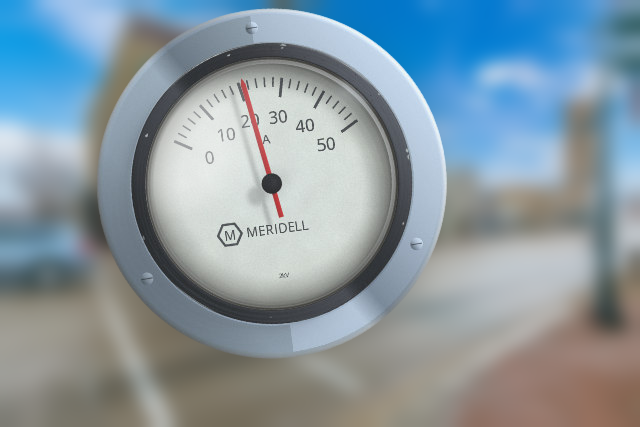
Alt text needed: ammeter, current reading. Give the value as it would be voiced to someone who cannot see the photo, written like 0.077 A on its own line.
21 A
